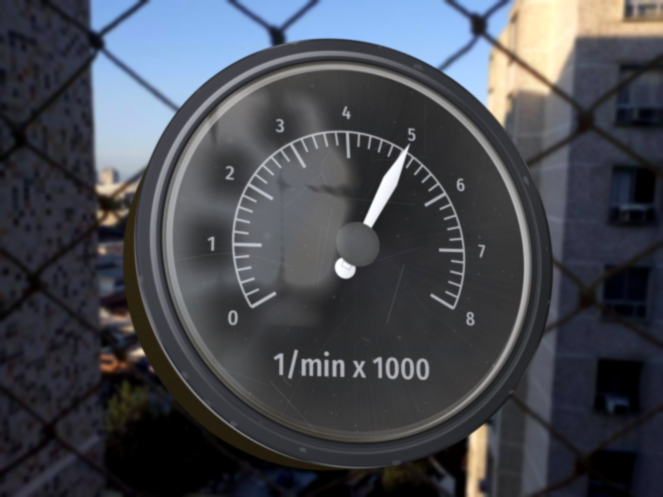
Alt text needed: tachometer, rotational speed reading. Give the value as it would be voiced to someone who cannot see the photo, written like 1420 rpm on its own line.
5000 rpm
